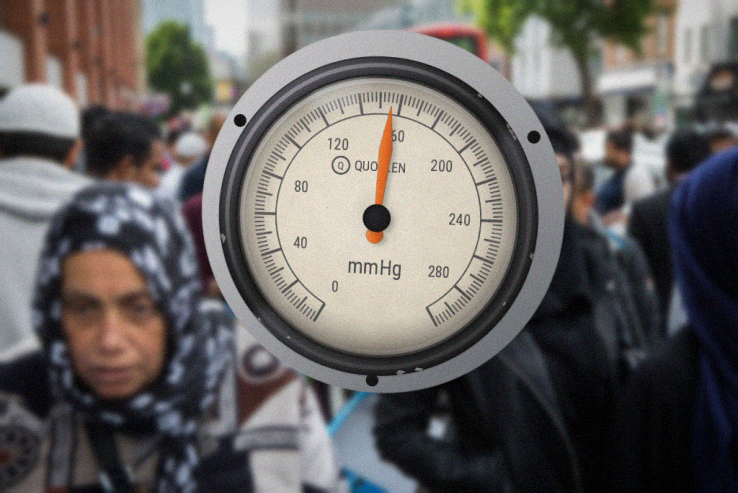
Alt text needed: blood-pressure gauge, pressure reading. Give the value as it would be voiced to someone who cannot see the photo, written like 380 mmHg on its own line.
156 mmHg
